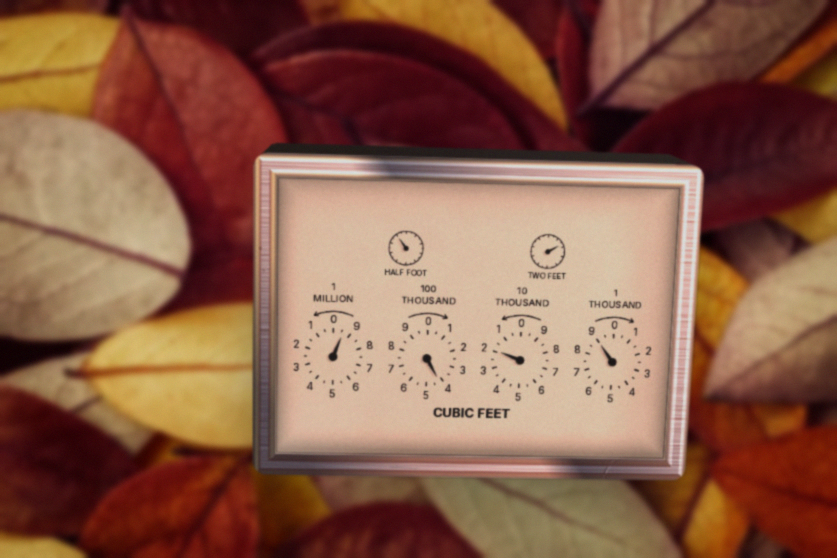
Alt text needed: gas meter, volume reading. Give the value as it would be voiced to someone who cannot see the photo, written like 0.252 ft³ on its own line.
941900 ft³
